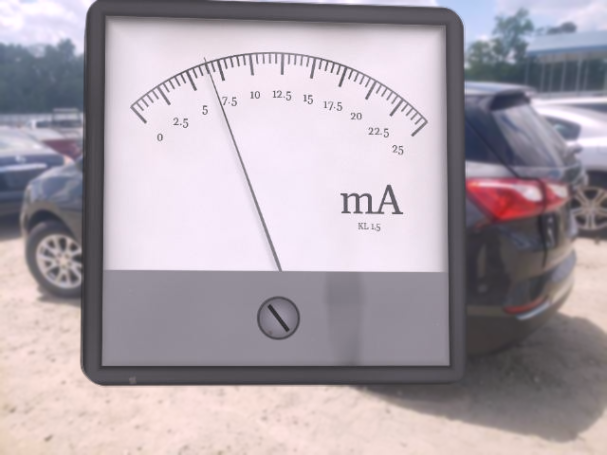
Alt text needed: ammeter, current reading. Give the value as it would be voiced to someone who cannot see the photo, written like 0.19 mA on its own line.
6.5 mA
